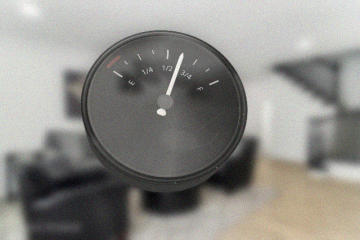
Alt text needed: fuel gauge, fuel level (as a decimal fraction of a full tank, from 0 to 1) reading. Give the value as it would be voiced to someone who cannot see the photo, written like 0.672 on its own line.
0.625
